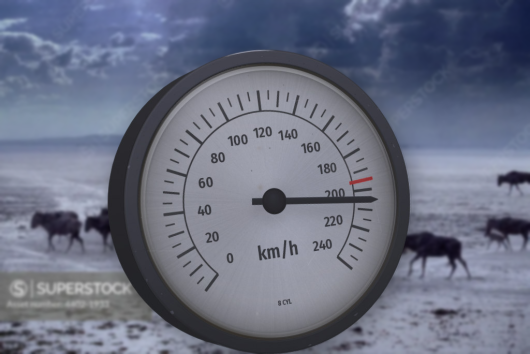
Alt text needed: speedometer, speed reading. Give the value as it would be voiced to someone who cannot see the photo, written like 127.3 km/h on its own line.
205 km/h
